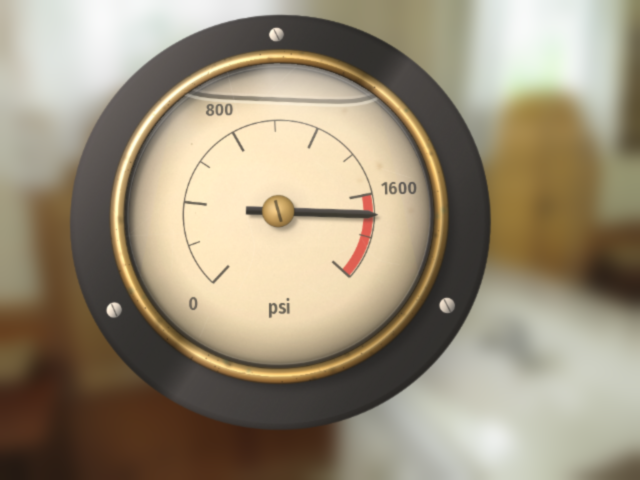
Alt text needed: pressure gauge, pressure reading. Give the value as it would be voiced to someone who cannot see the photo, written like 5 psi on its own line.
1700 psi
